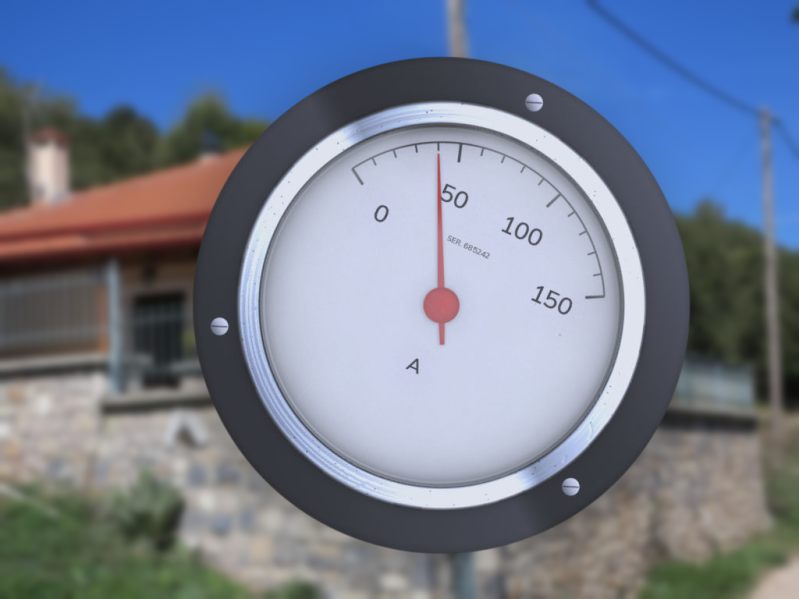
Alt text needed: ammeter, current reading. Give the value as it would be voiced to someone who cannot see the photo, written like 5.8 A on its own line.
40 A
